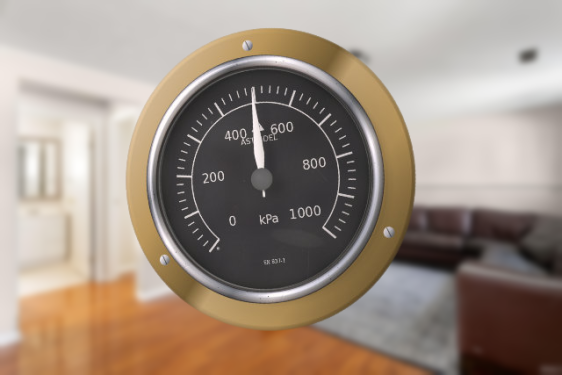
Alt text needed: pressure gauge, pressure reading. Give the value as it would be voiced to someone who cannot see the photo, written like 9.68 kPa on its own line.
500 kPa
